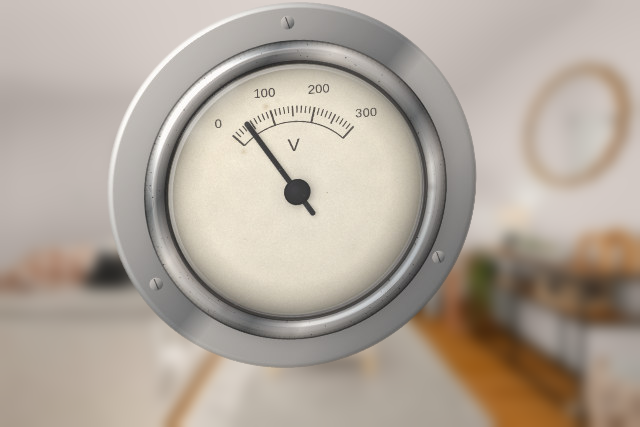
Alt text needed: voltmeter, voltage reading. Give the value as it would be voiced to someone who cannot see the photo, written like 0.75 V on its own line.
40 V
